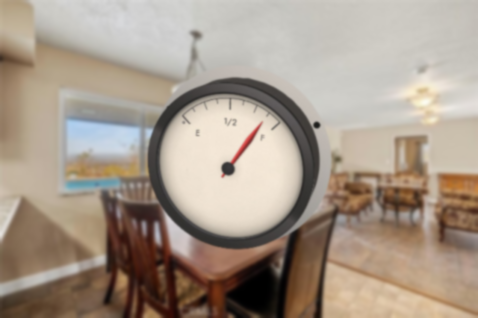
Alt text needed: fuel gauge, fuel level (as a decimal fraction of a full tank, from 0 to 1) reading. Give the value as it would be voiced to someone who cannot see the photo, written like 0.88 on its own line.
0.875
